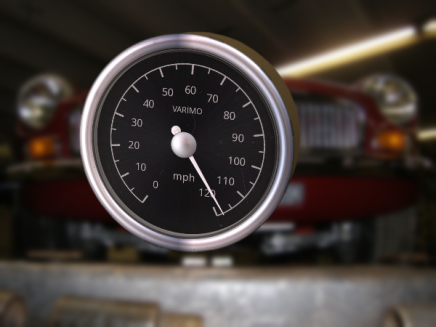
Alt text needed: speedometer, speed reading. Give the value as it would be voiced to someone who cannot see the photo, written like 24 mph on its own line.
117.5 mph
